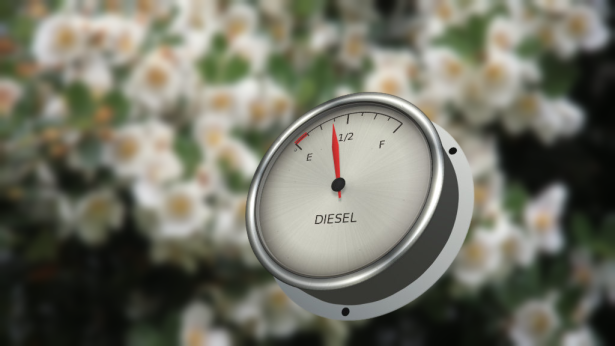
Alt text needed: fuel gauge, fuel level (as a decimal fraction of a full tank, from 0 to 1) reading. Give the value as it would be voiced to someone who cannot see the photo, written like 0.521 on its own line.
0.375
